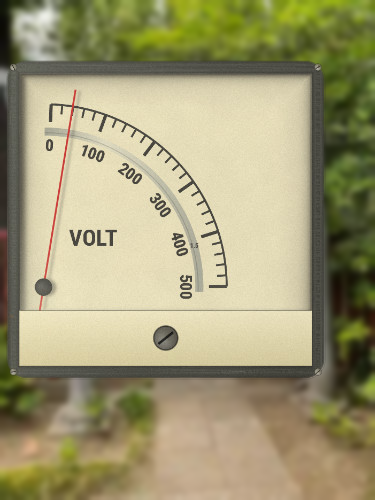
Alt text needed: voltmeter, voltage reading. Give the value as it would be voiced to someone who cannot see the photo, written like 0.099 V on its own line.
40 V
